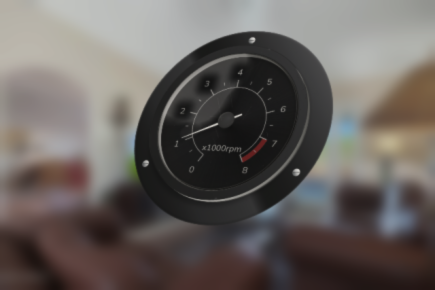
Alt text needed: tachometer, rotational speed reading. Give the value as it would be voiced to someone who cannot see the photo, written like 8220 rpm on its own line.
1000 rpm
